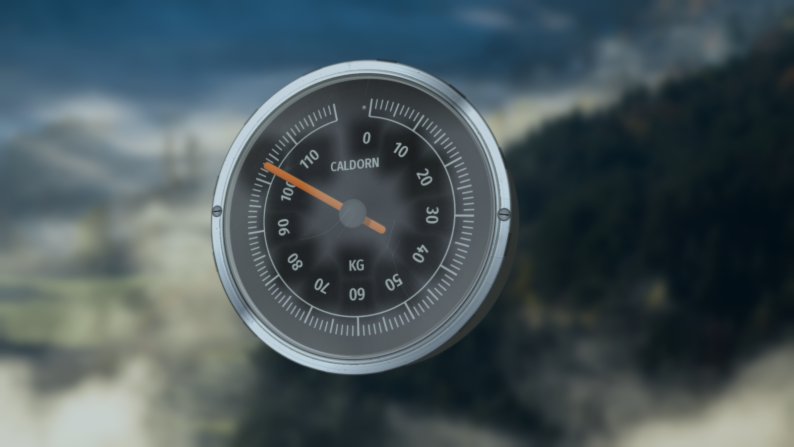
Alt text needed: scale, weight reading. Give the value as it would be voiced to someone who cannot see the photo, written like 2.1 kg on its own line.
103 kg
